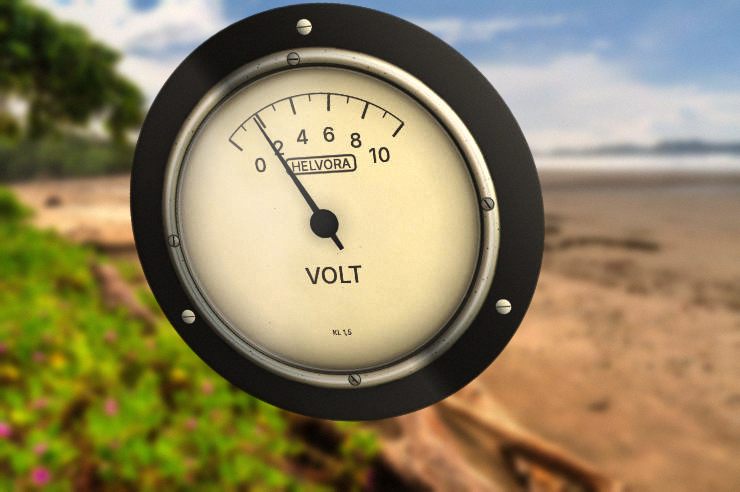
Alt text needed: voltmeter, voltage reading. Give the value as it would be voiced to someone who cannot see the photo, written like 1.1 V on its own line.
2 V
